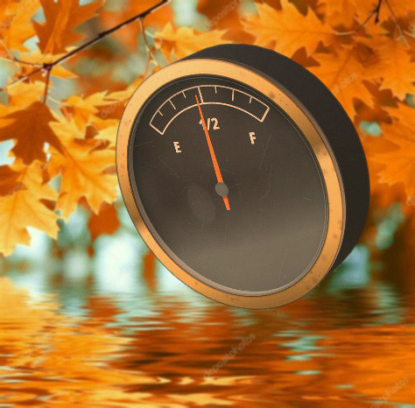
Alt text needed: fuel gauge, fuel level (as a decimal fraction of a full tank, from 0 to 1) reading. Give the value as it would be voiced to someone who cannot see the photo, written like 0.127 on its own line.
0.5
